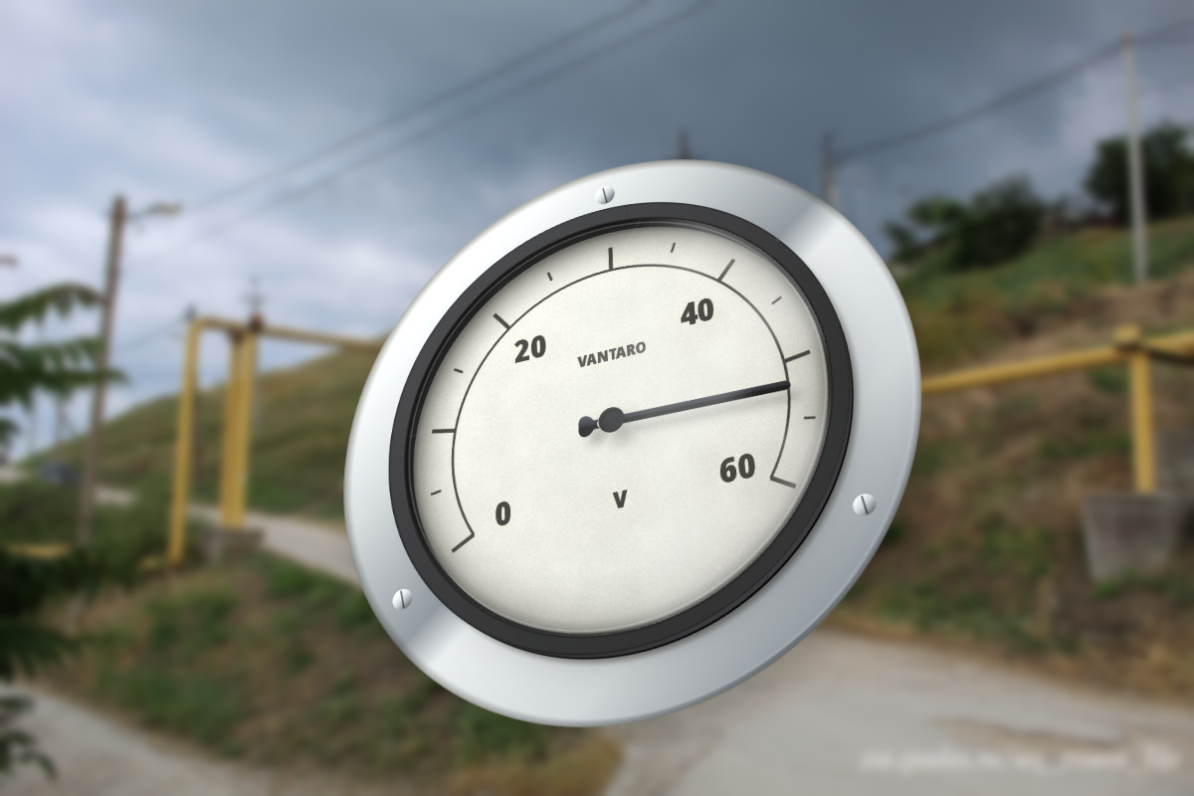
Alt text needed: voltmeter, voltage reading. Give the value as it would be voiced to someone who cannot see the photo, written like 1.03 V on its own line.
52.5 V
